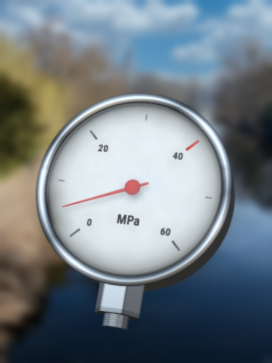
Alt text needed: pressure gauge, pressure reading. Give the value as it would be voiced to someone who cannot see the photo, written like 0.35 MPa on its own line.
5 MPa
